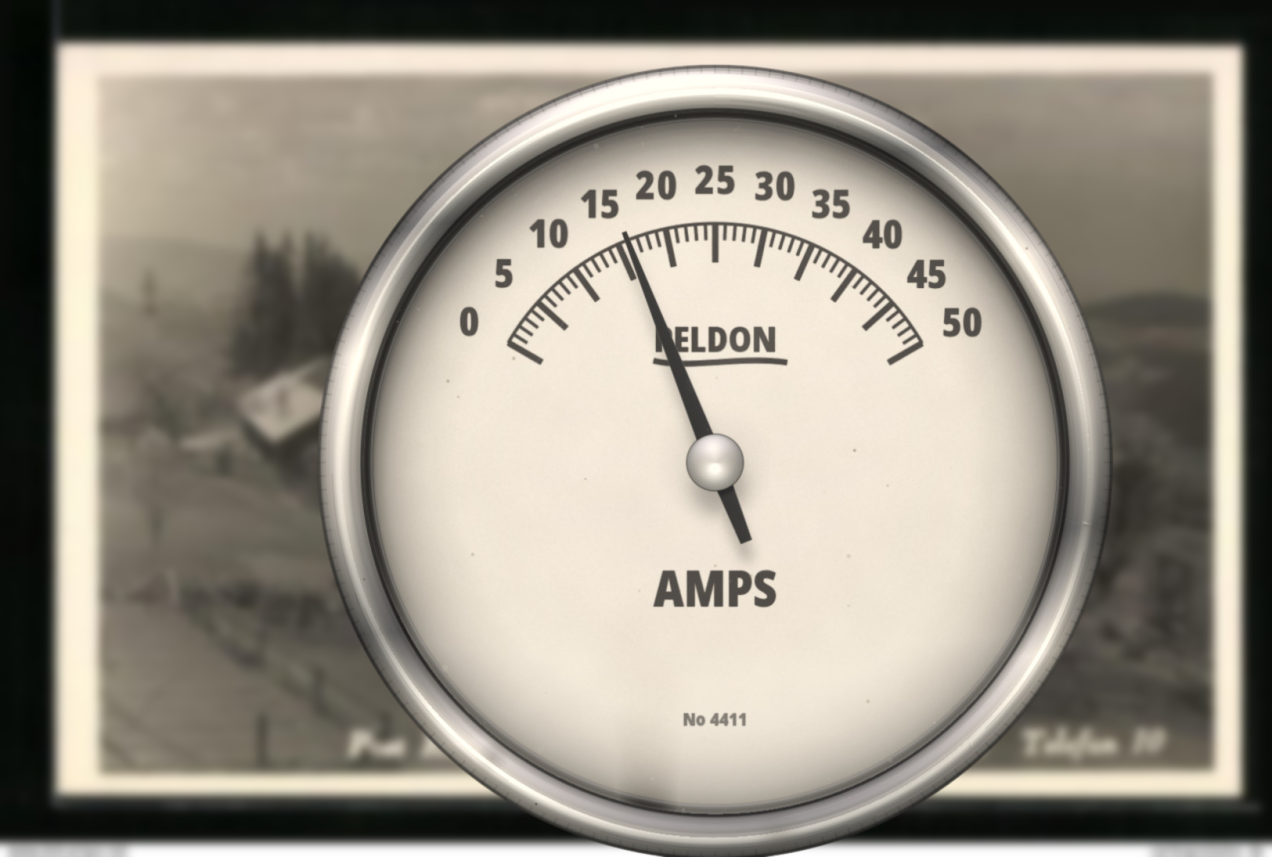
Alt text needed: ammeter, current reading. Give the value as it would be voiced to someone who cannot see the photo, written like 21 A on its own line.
16 A
